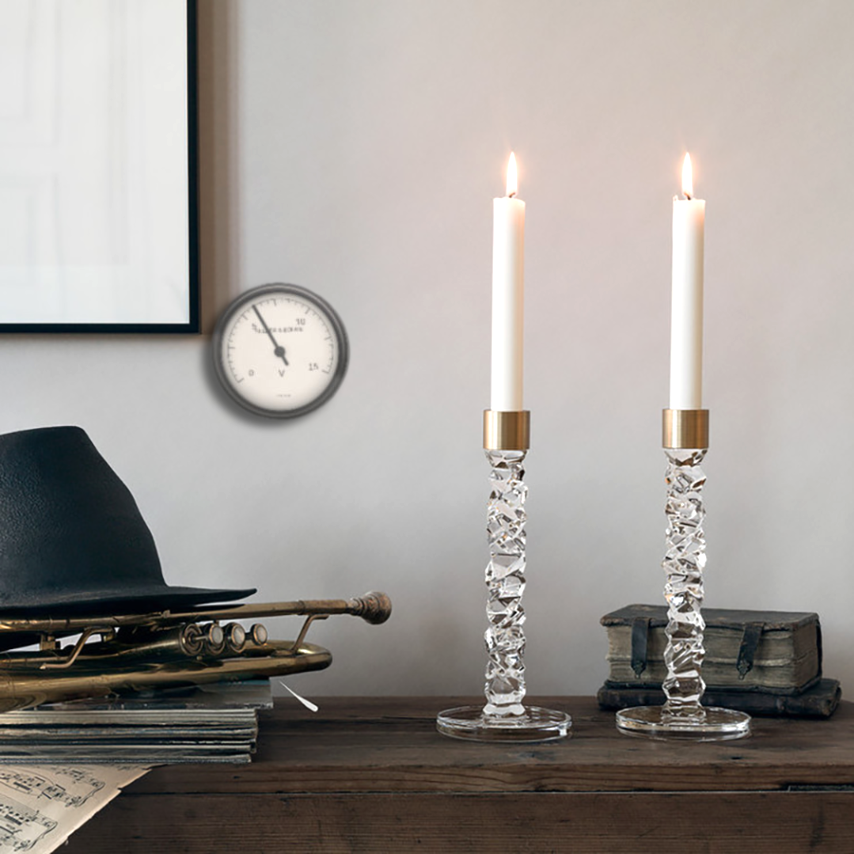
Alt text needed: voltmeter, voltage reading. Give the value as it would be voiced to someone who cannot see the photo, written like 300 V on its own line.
6 V
